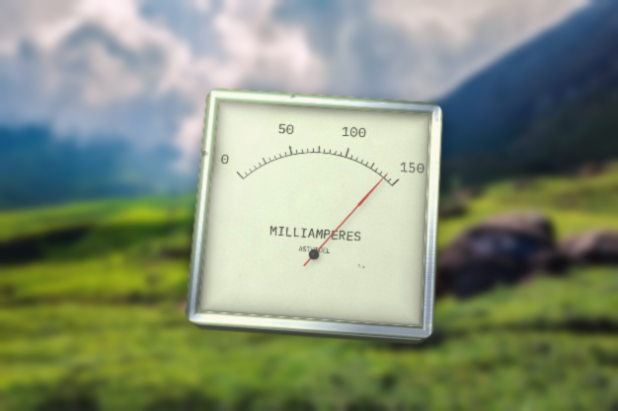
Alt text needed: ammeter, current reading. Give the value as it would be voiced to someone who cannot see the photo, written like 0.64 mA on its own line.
140 mA
